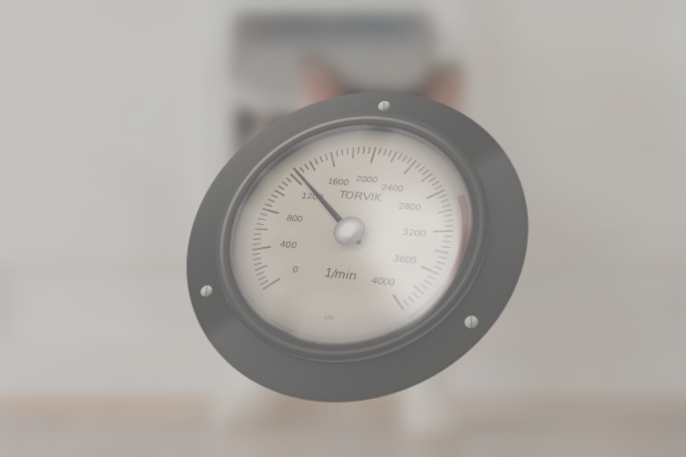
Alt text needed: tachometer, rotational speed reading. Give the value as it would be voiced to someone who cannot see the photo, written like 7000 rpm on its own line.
1250 rpm
